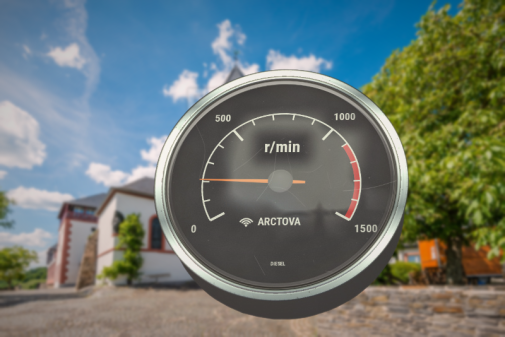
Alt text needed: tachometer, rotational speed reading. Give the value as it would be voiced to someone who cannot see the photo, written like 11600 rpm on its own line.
200 rpm
